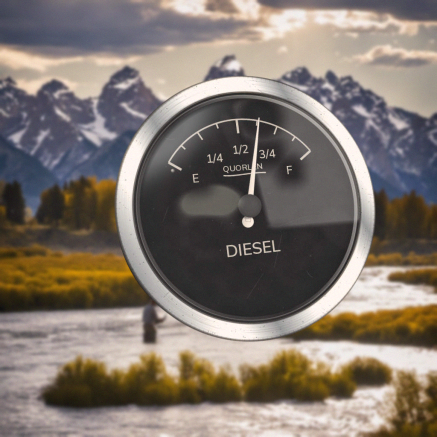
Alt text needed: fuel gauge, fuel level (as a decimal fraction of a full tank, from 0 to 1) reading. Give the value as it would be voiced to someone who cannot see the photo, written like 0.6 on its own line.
0.625
